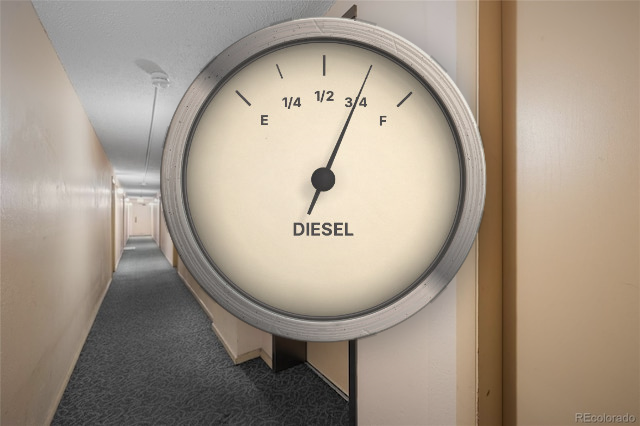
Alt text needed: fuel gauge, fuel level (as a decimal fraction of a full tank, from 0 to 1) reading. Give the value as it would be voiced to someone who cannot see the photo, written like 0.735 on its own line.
0.75
